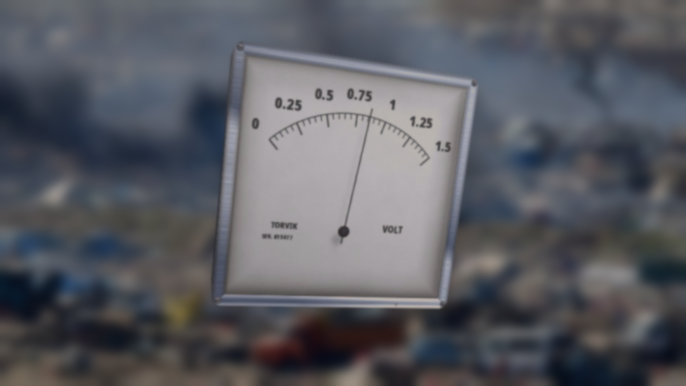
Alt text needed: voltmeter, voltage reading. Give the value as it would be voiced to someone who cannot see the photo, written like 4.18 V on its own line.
0.85 V
